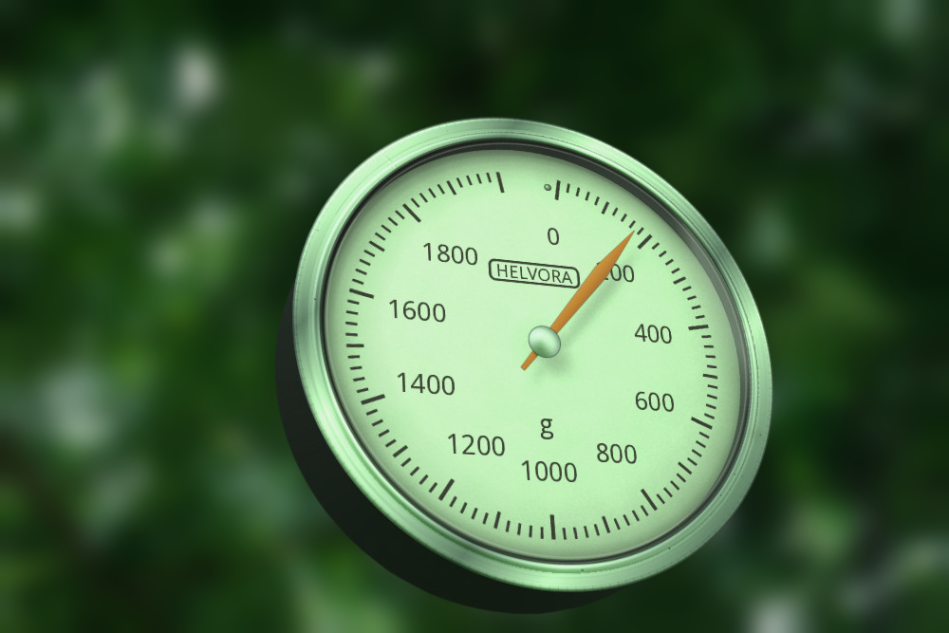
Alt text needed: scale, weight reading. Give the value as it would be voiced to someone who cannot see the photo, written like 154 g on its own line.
170 g
